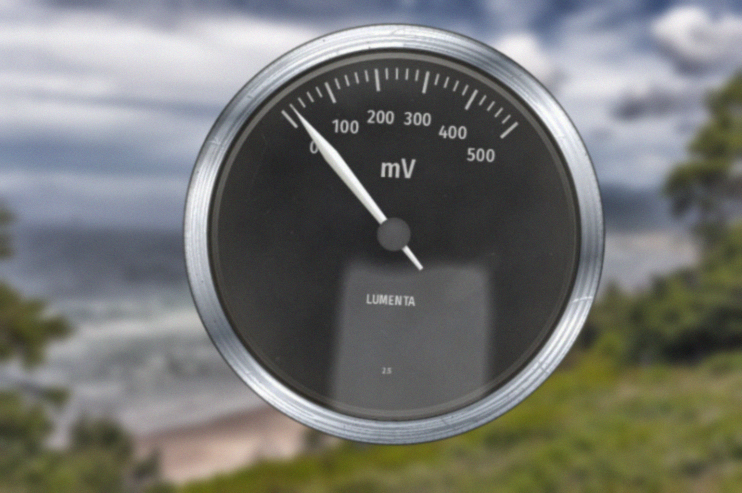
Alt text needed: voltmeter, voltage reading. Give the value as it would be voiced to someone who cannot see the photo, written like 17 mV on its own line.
20 mV
